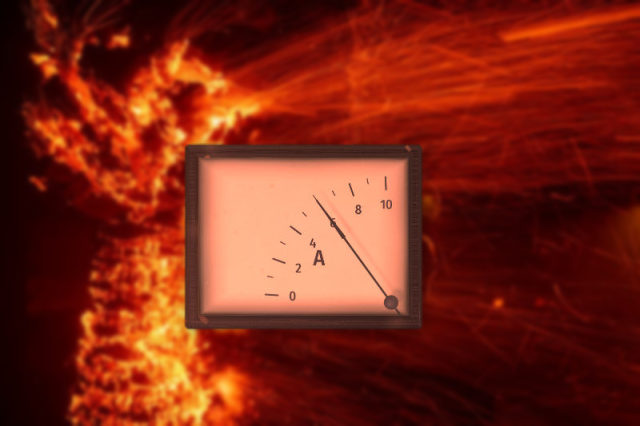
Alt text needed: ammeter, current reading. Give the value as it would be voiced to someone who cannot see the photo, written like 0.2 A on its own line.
6 A
